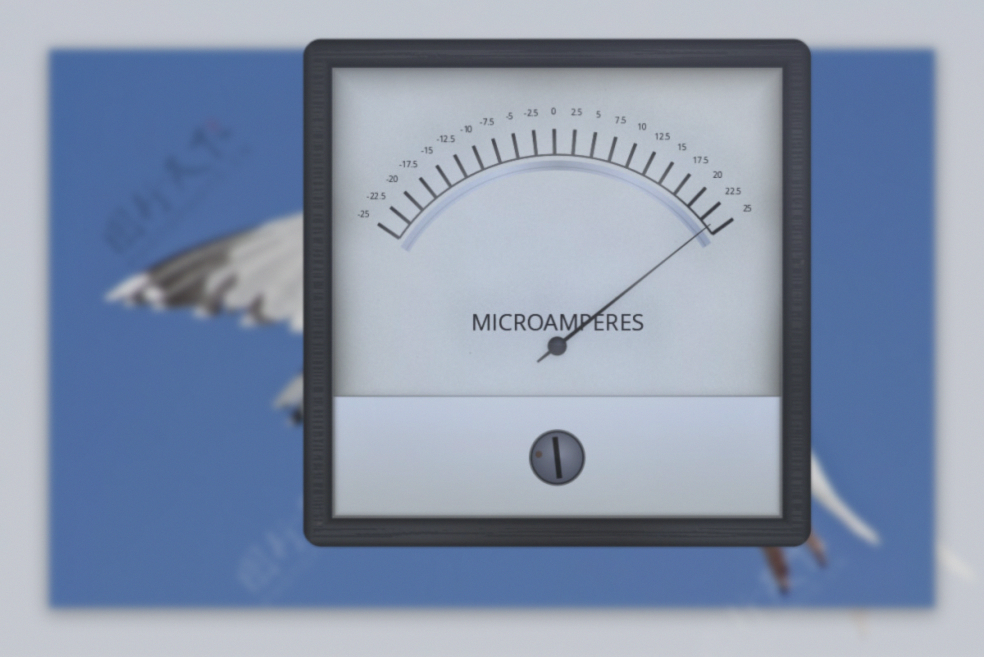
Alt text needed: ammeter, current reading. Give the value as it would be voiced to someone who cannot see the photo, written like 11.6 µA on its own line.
23.75 µA
